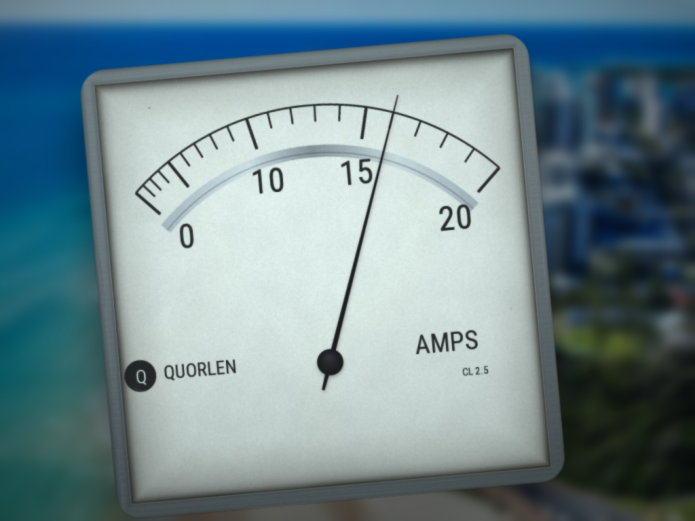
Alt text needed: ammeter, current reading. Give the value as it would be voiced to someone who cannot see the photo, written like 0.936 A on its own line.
16 A
